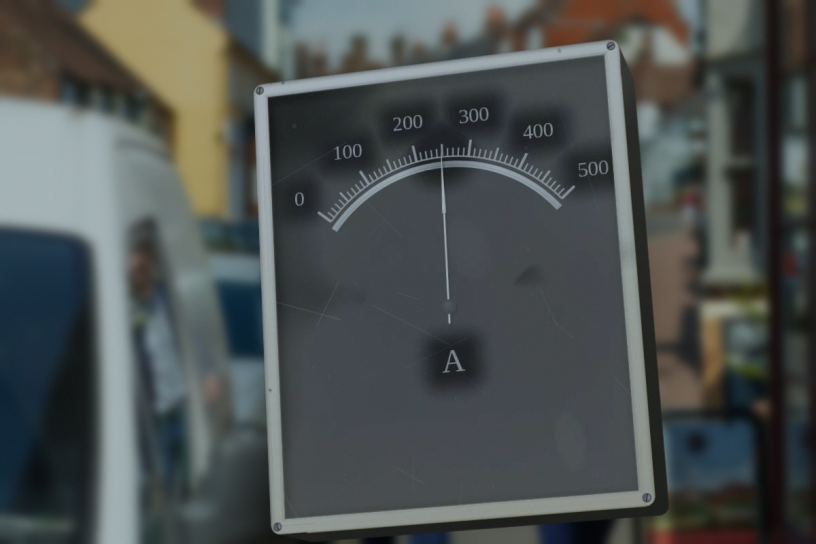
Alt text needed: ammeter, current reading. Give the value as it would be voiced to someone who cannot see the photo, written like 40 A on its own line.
250 A
